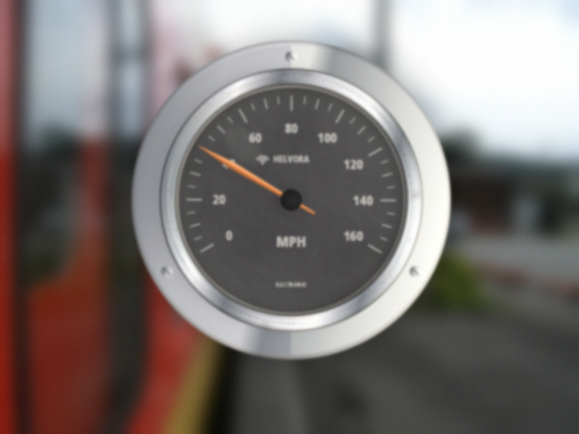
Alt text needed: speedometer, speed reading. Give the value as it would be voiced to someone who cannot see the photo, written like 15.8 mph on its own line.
40 mph
